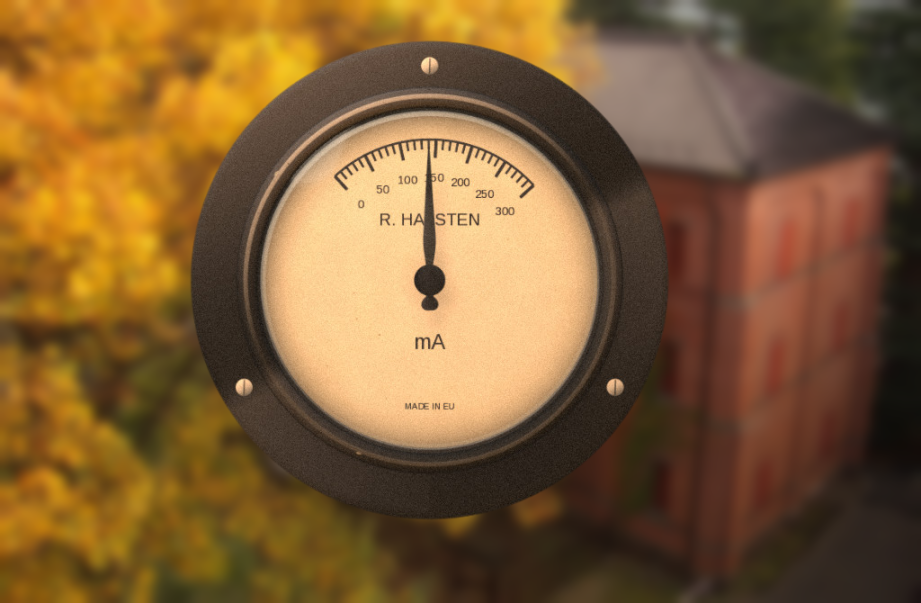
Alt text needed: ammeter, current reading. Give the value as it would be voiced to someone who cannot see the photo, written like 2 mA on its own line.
140 mA
